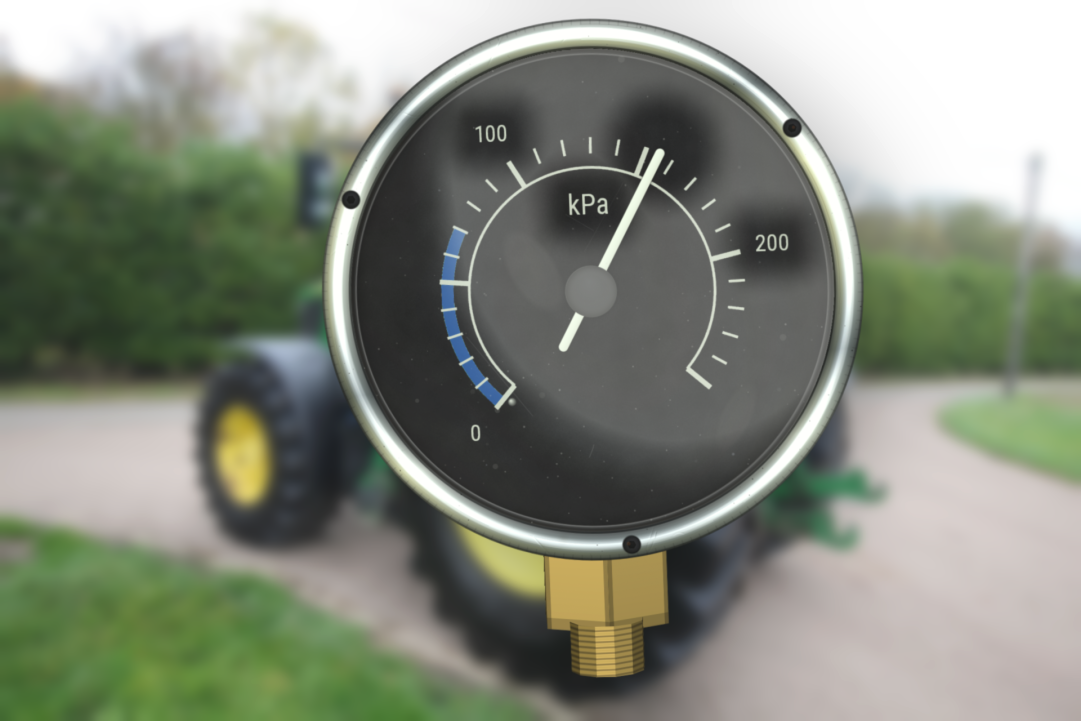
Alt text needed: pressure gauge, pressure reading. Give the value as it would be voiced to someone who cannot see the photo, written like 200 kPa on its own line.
155 kPa
